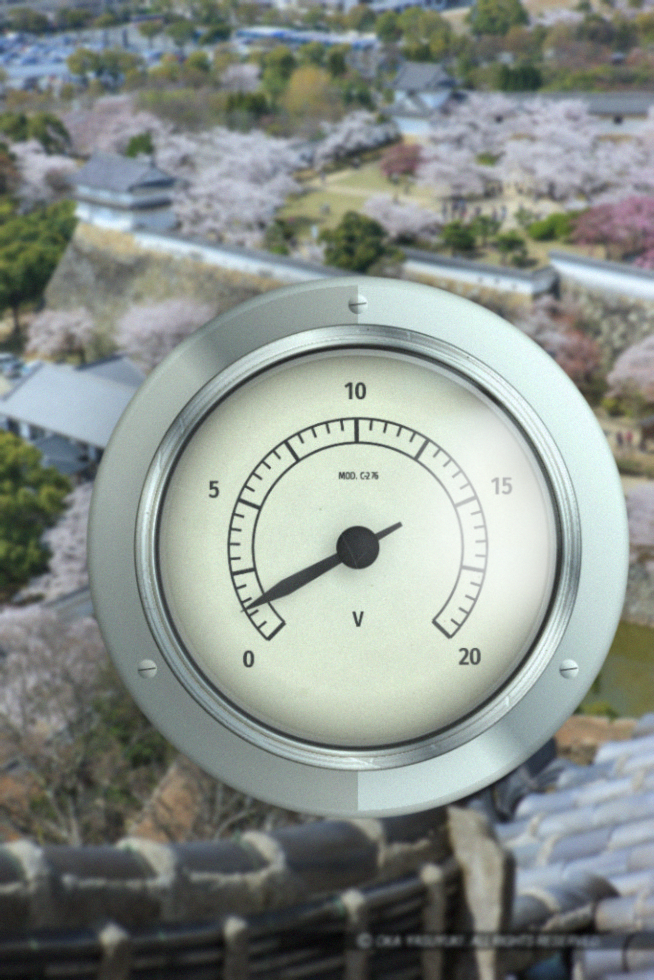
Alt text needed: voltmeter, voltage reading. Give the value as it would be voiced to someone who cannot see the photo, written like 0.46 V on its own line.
1.25 V
